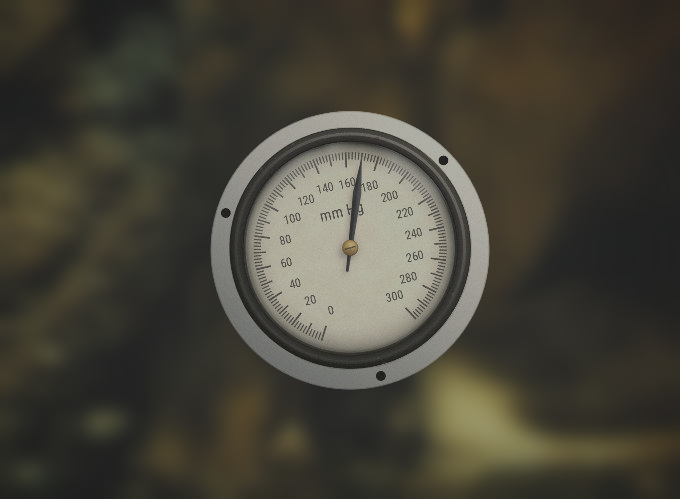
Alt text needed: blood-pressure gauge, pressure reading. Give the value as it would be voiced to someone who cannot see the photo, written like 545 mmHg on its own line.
170 mmHg
